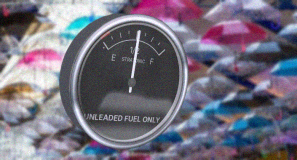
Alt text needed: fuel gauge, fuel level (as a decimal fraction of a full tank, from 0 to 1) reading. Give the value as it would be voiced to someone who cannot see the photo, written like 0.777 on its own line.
0.5
